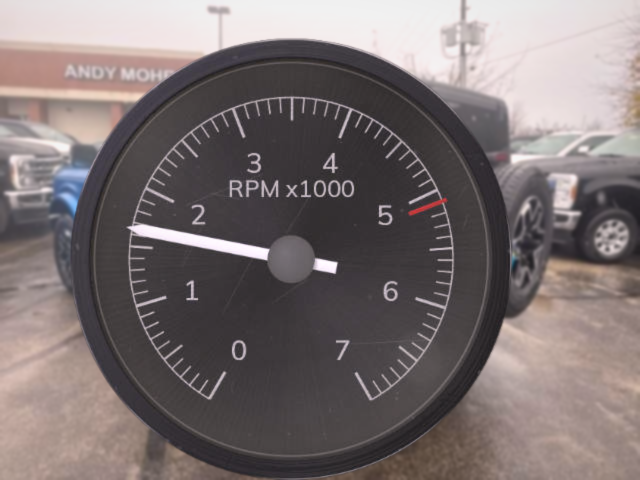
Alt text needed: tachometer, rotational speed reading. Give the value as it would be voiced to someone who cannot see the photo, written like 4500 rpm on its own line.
1650 rpm
